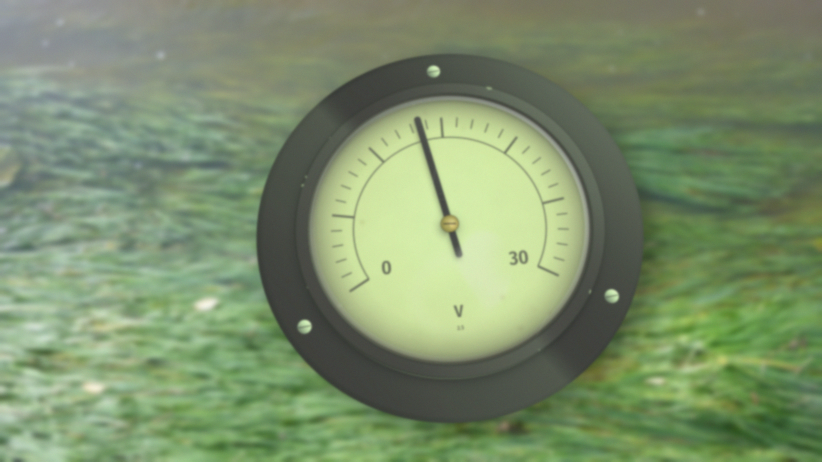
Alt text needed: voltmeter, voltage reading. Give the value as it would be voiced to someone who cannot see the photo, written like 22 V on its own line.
13.5 V
